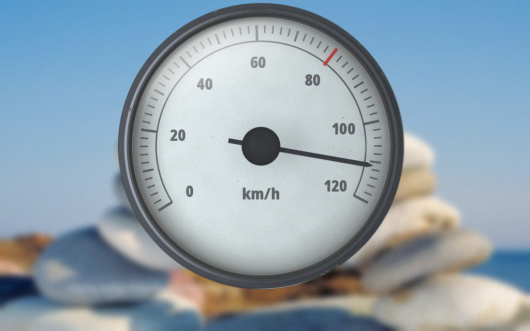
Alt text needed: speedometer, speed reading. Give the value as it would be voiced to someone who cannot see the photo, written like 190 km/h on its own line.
111 km/h
